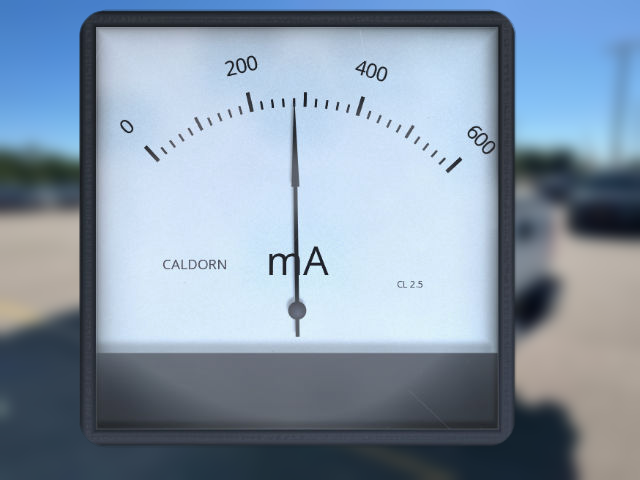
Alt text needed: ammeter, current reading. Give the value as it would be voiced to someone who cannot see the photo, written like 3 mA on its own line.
280 mA
